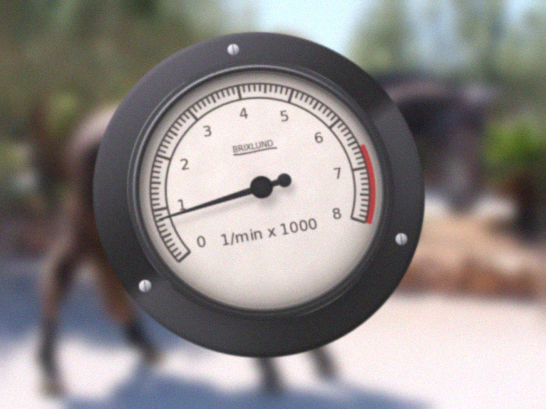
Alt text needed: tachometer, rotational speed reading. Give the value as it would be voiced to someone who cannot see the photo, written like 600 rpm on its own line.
800 rpm
